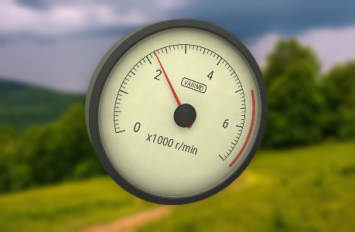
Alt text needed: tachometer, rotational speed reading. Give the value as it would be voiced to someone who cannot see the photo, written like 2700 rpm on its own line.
2200 rpm
